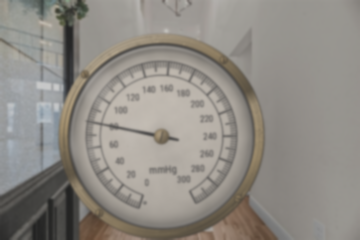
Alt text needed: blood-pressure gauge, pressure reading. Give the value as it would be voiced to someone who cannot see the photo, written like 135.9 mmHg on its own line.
80 mmHg
